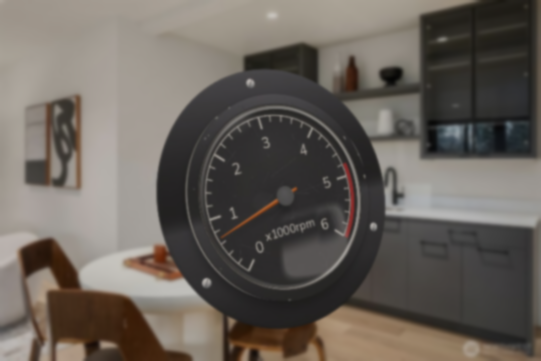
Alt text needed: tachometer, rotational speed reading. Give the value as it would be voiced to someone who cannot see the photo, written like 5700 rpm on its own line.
700 rpm
